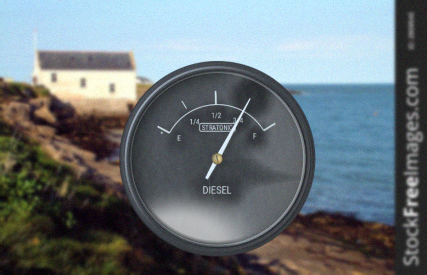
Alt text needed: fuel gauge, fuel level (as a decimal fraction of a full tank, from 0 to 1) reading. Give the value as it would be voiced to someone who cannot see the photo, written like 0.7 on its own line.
0.75
